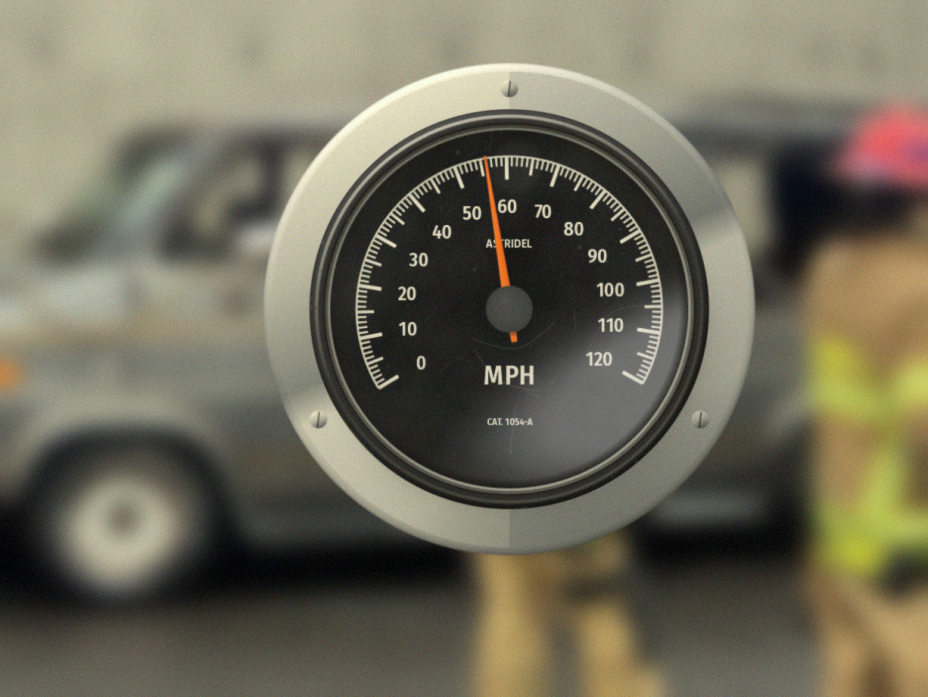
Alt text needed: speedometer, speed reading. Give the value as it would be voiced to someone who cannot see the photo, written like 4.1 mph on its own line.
56 mph
